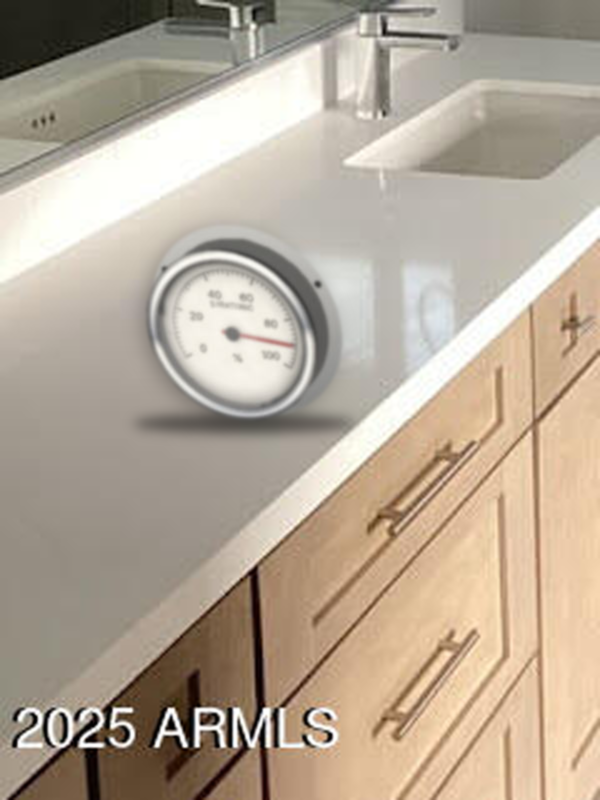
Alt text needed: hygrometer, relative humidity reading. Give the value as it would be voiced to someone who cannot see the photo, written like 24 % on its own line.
90 %
